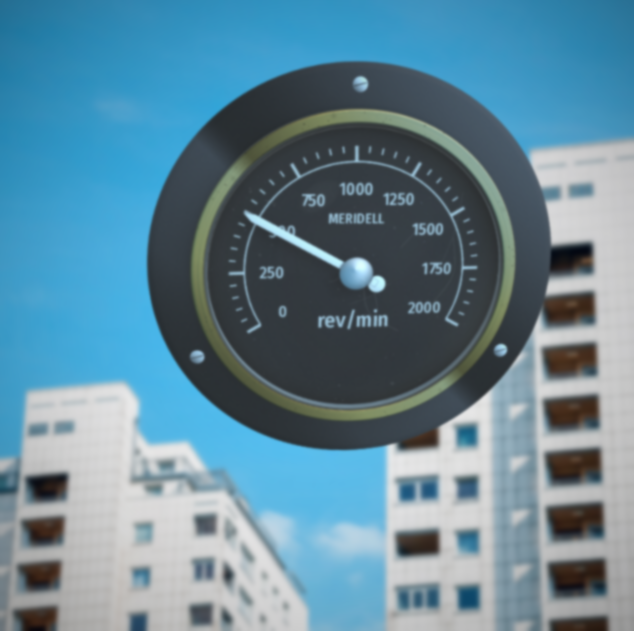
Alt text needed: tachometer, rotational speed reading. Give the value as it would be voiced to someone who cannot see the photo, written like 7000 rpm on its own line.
500 rpm
